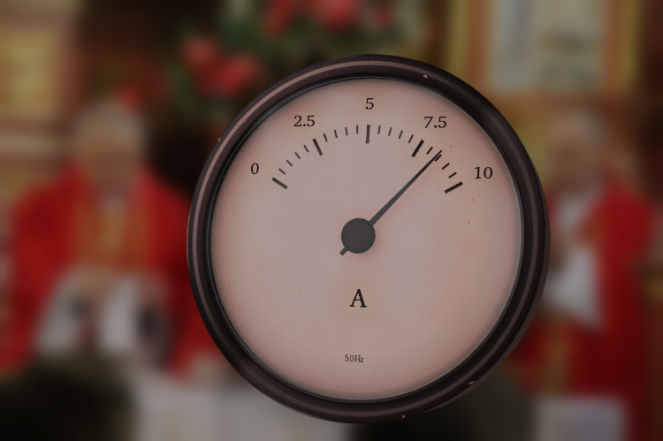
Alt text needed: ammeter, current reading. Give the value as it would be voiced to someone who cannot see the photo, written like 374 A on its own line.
8.5 A
